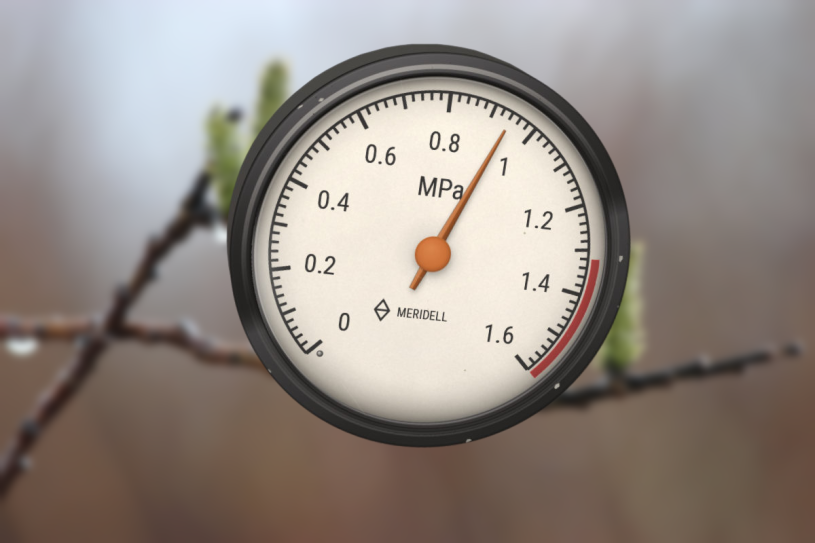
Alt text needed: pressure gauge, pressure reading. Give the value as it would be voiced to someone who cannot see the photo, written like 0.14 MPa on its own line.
0.94 MPa
